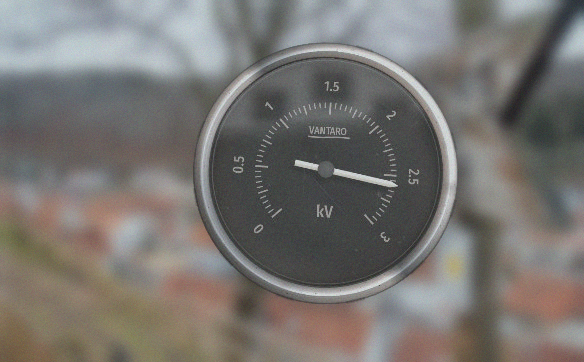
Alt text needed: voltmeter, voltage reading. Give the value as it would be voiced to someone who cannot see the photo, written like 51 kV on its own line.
2.6 kV
